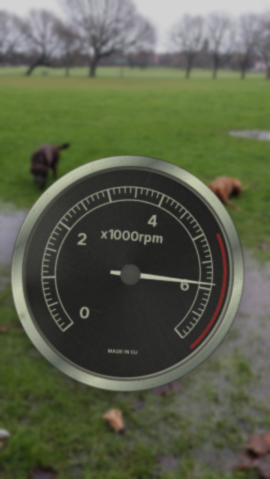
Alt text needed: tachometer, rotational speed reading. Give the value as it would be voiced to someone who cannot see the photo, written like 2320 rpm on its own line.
5900 rpm
